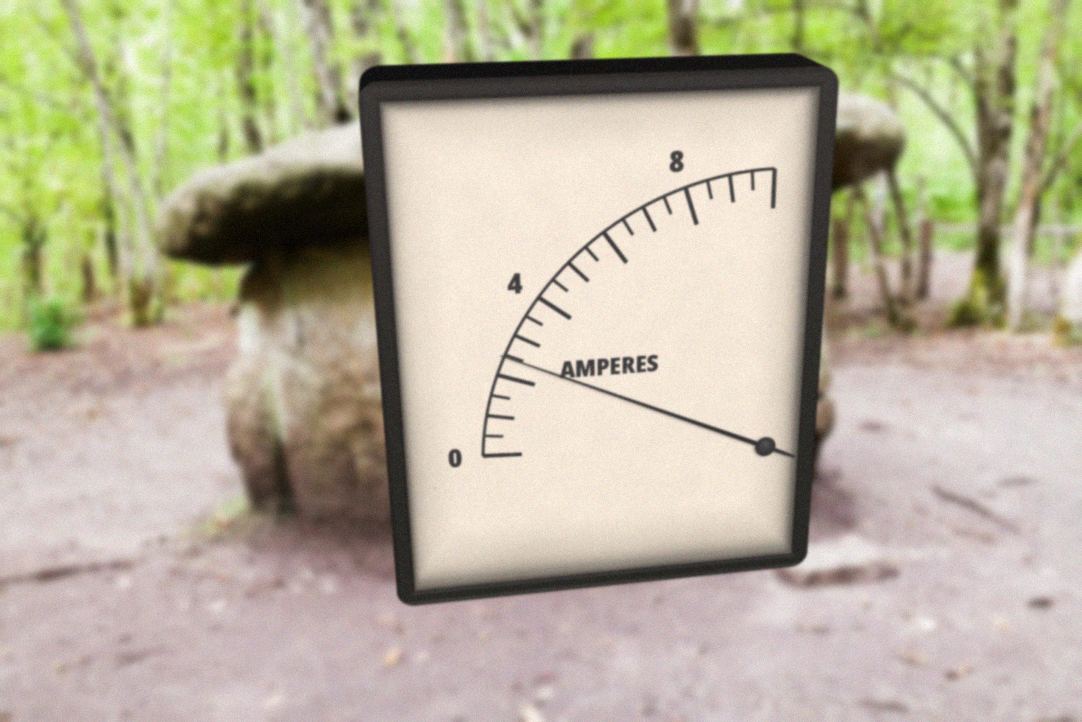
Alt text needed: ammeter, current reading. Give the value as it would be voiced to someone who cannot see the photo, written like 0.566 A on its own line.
2.5 A
